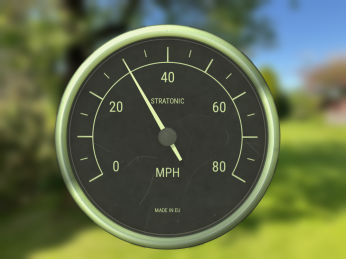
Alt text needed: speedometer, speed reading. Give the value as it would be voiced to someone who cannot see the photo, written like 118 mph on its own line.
30 mph
